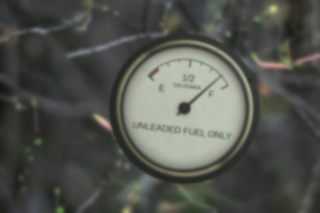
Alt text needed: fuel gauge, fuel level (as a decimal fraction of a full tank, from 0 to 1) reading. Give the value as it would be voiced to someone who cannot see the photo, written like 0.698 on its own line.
0.875
